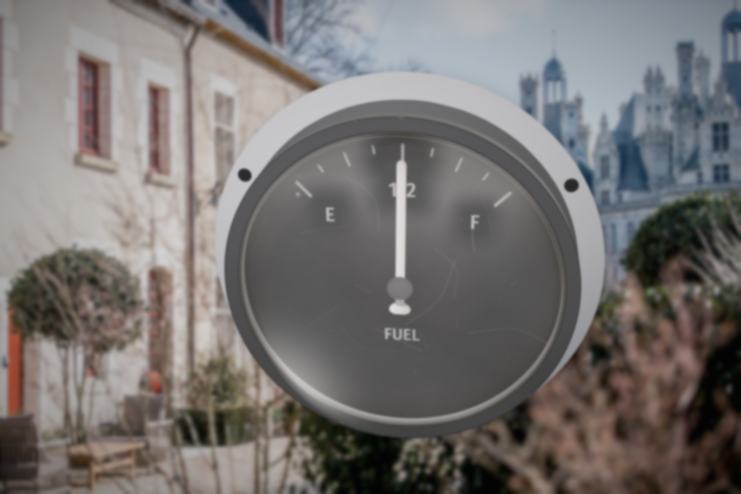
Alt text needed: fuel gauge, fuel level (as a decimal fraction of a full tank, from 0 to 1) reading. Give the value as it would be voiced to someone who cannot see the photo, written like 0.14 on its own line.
0.5
